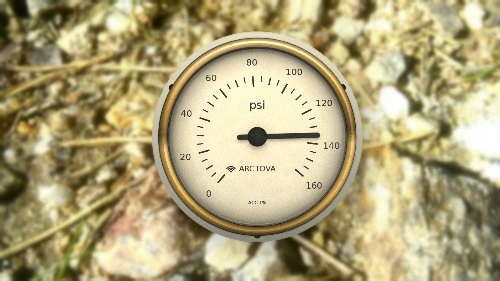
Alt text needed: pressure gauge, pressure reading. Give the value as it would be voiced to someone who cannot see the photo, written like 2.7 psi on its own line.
135 psi
